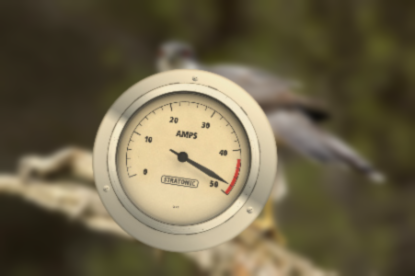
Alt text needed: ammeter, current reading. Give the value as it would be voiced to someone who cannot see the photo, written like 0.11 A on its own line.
48 A
